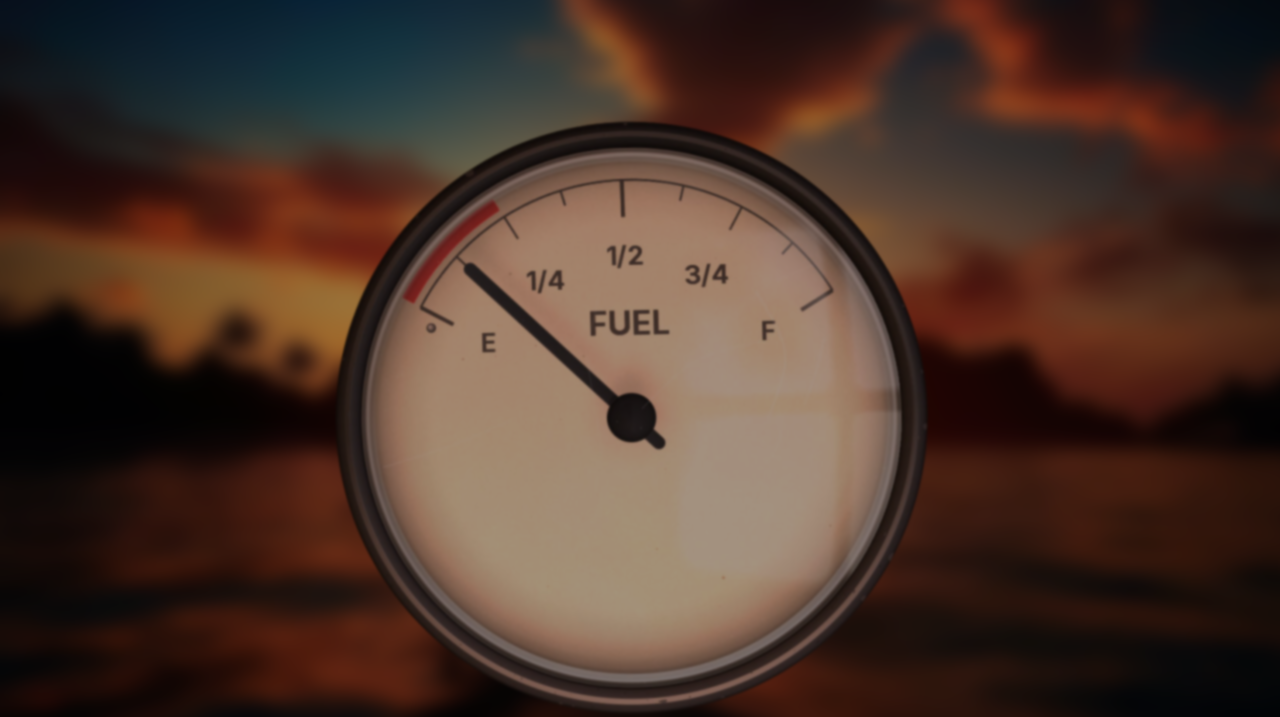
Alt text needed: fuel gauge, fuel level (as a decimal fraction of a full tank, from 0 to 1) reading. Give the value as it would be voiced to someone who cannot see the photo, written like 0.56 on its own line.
0.125
